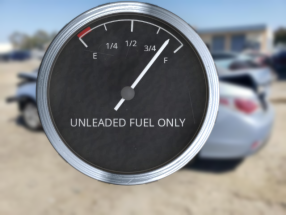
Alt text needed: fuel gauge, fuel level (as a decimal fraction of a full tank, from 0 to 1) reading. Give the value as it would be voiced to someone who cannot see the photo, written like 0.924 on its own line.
0.875
